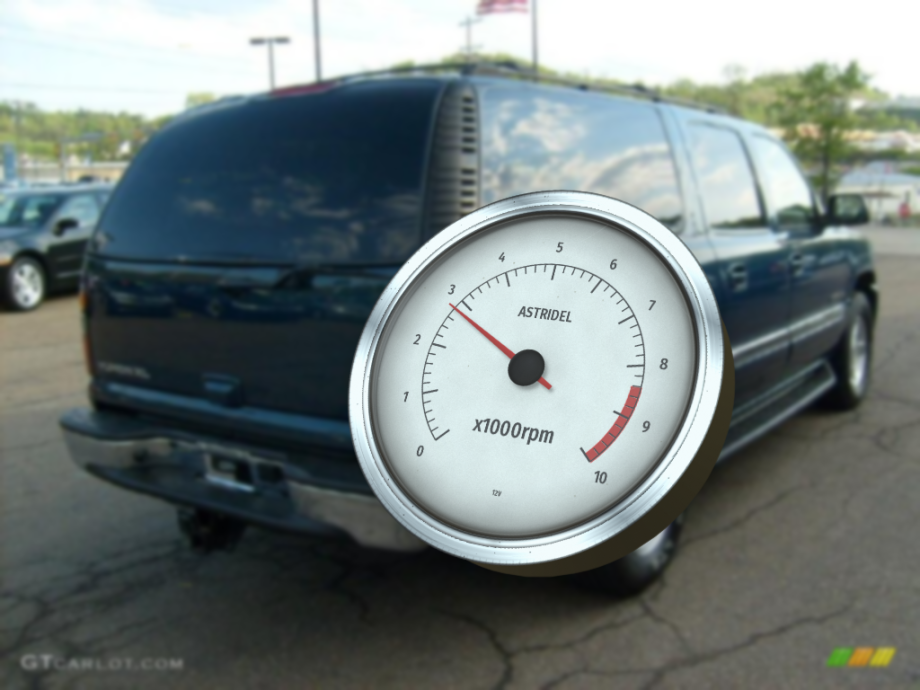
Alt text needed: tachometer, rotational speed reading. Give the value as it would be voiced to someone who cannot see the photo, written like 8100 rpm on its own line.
2800 rpm
